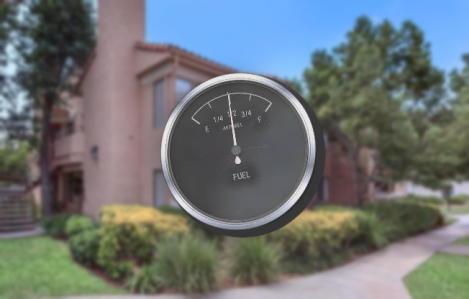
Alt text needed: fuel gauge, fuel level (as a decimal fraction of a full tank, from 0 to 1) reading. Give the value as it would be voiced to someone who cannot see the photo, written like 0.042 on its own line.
0.5
